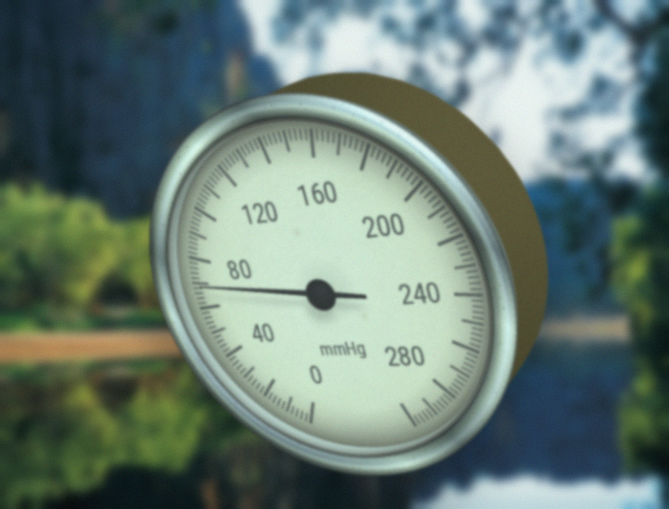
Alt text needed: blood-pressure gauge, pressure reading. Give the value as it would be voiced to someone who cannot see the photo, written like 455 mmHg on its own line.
70 mmHg
